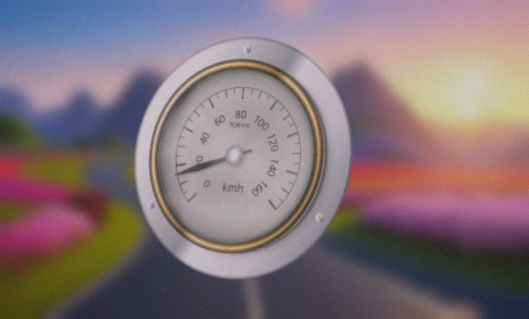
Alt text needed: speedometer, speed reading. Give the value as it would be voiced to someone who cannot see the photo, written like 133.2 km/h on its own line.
15 km/h
